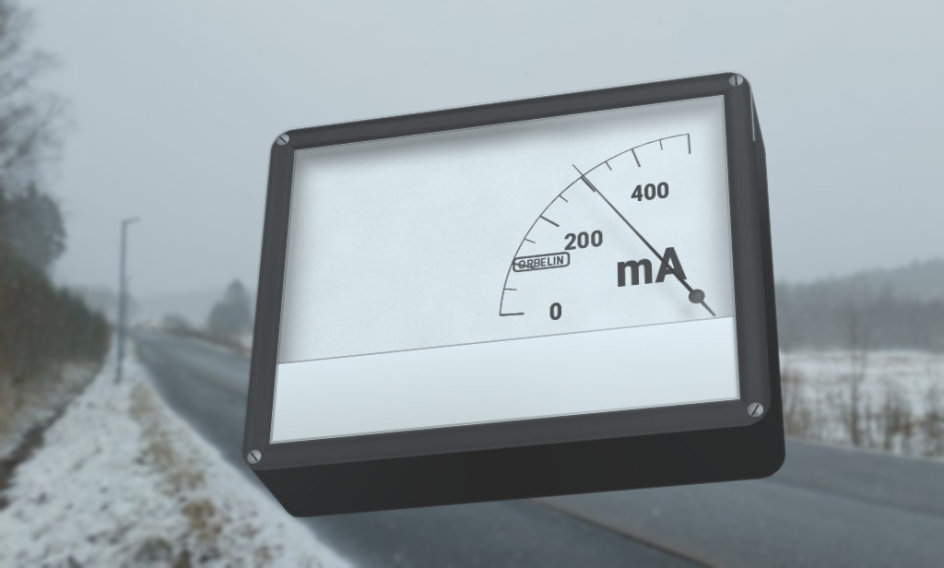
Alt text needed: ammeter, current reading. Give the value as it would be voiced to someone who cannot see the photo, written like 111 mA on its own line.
300 mA
